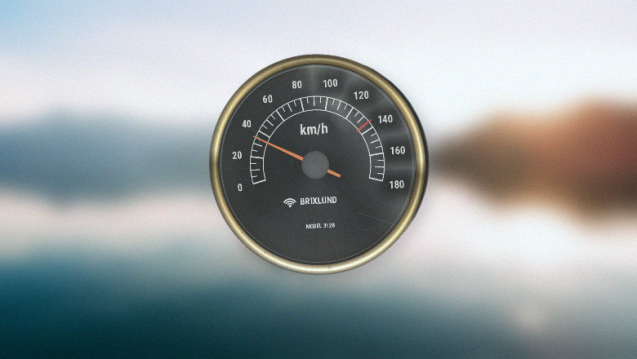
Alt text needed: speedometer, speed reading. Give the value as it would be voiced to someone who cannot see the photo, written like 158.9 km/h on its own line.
35 km/h
